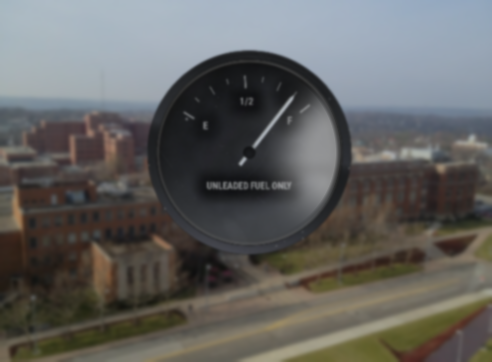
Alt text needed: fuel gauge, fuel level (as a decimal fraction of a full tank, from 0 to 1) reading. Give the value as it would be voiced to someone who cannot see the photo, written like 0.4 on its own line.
0.875
